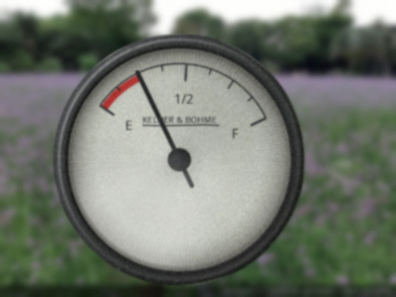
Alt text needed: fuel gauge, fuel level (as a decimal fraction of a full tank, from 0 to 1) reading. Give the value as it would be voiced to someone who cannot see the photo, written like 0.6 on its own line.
0.25
